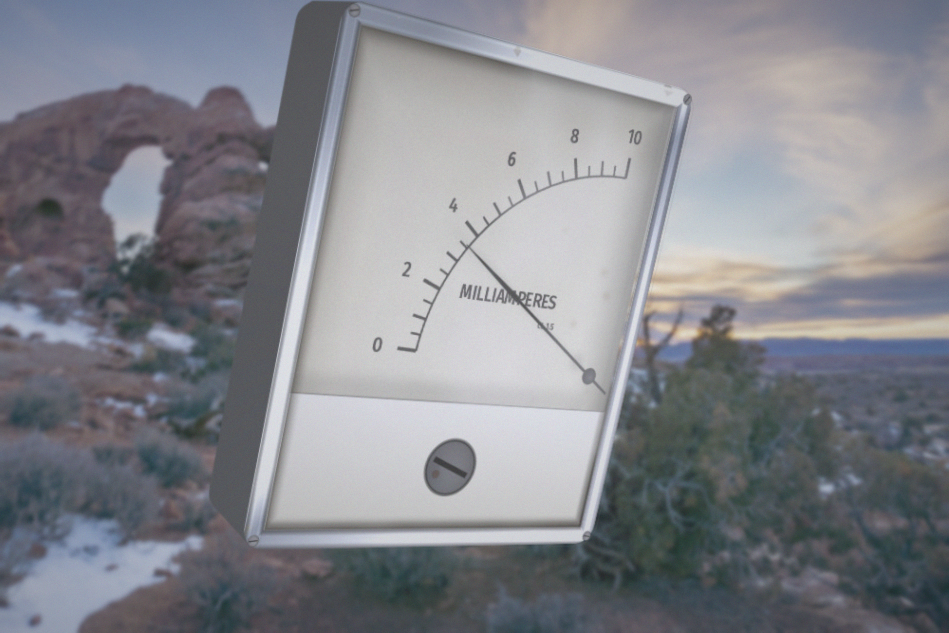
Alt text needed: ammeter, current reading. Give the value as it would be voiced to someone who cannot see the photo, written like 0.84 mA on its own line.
3.5 mA
